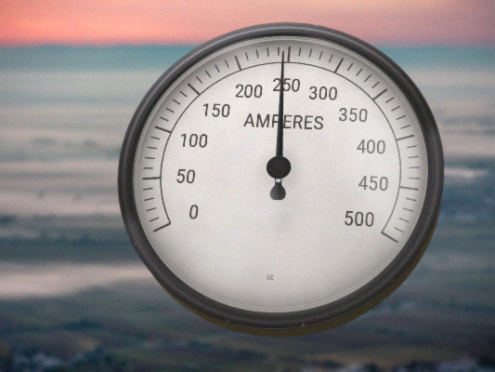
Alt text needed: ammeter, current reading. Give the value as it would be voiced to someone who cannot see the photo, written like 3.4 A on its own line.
245 A
